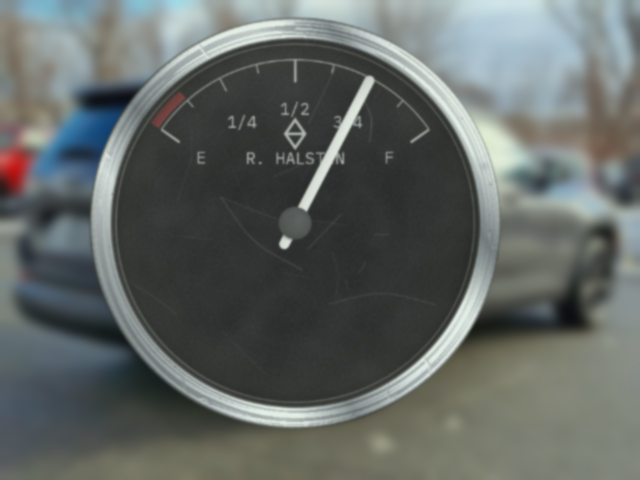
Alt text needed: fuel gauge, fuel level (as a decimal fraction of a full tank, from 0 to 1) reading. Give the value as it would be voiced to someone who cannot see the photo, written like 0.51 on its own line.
0.75
